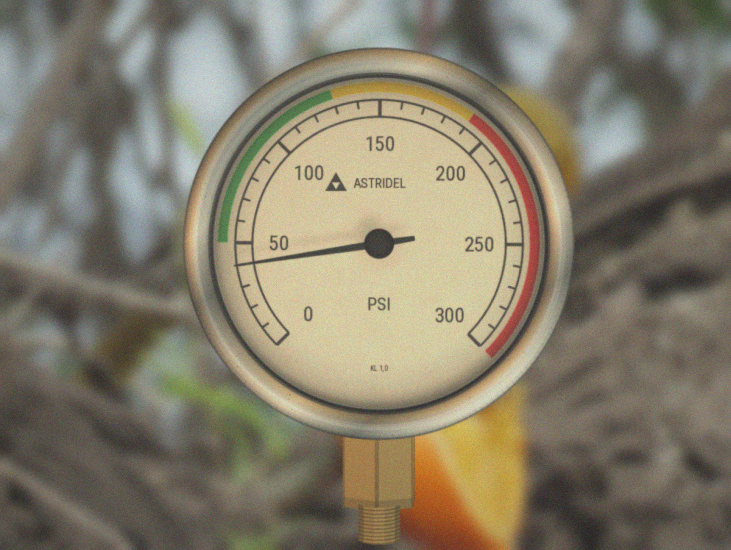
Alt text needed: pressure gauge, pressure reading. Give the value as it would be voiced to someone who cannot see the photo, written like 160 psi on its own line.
40 psi
